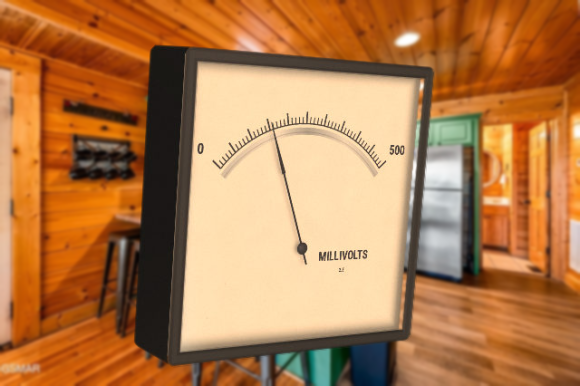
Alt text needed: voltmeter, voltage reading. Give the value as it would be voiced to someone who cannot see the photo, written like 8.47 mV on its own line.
150 mV
